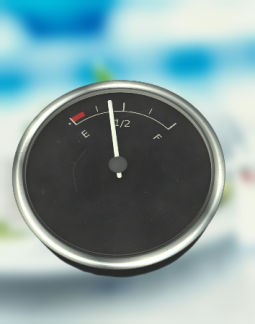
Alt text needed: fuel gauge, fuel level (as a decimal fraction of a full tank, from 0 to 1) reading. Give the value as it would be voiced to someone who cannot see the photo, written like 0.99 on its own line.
0.375
